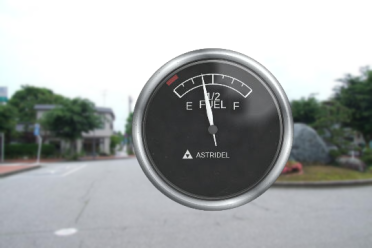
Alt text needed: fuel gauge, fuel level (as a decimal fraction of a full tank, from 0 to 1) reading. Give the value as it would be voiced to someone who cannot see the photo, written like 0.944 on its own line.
0.375
